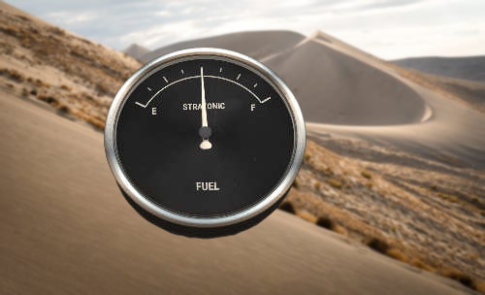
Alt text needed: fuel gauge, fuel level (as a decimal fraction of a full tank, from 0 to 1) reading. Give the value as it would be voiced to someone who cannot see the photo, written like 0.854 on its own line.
0.5
